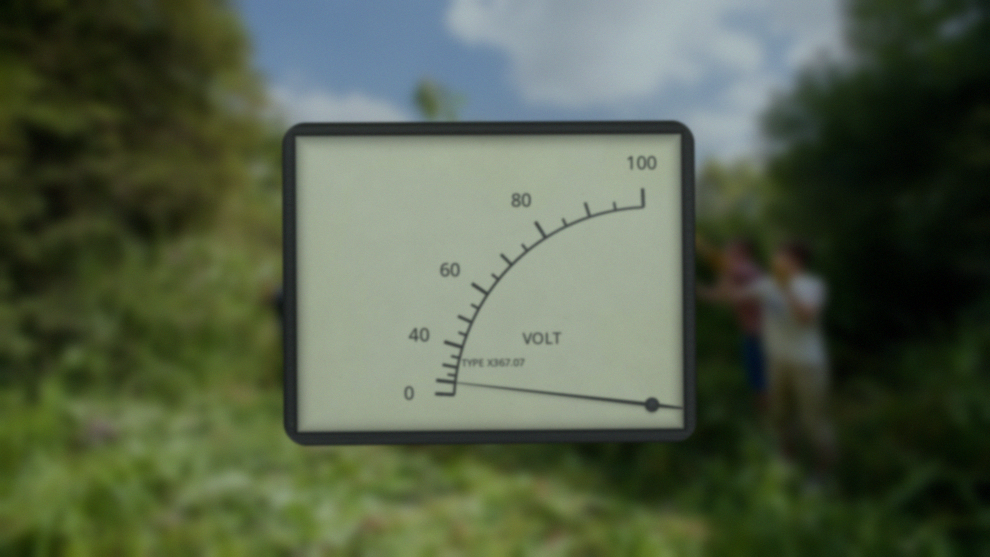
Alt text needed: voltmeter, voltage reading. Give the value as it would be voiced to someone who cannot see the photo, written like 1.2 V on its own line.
20 V
